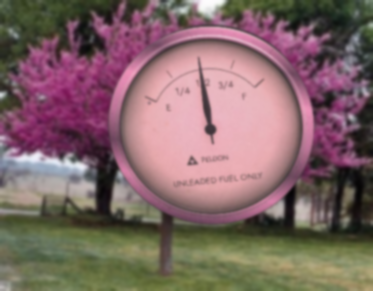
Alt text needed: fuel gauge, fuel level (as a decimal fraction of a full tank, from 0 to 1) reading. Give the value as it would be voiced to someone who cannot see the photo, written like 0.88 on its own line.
0.5
